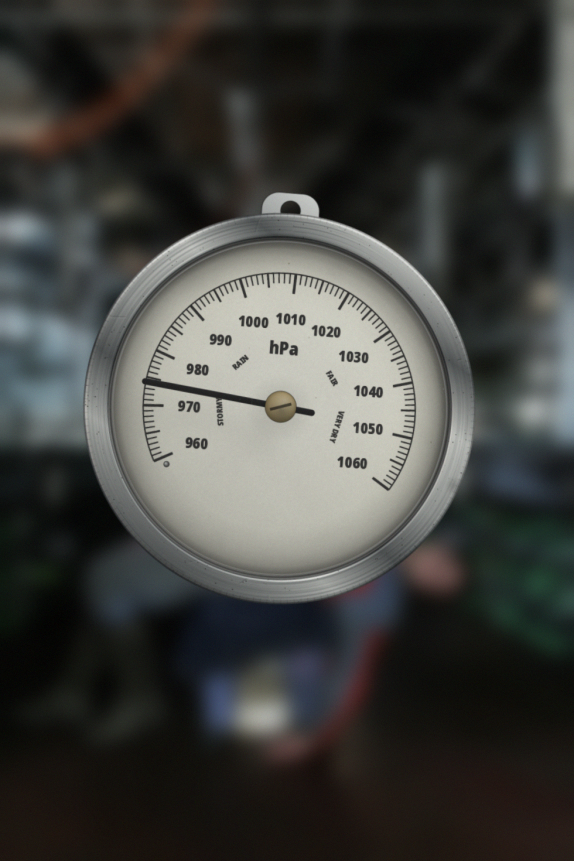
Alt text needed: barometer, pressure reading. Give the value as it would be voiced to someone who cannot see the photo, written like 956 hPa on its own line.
974 hPa
